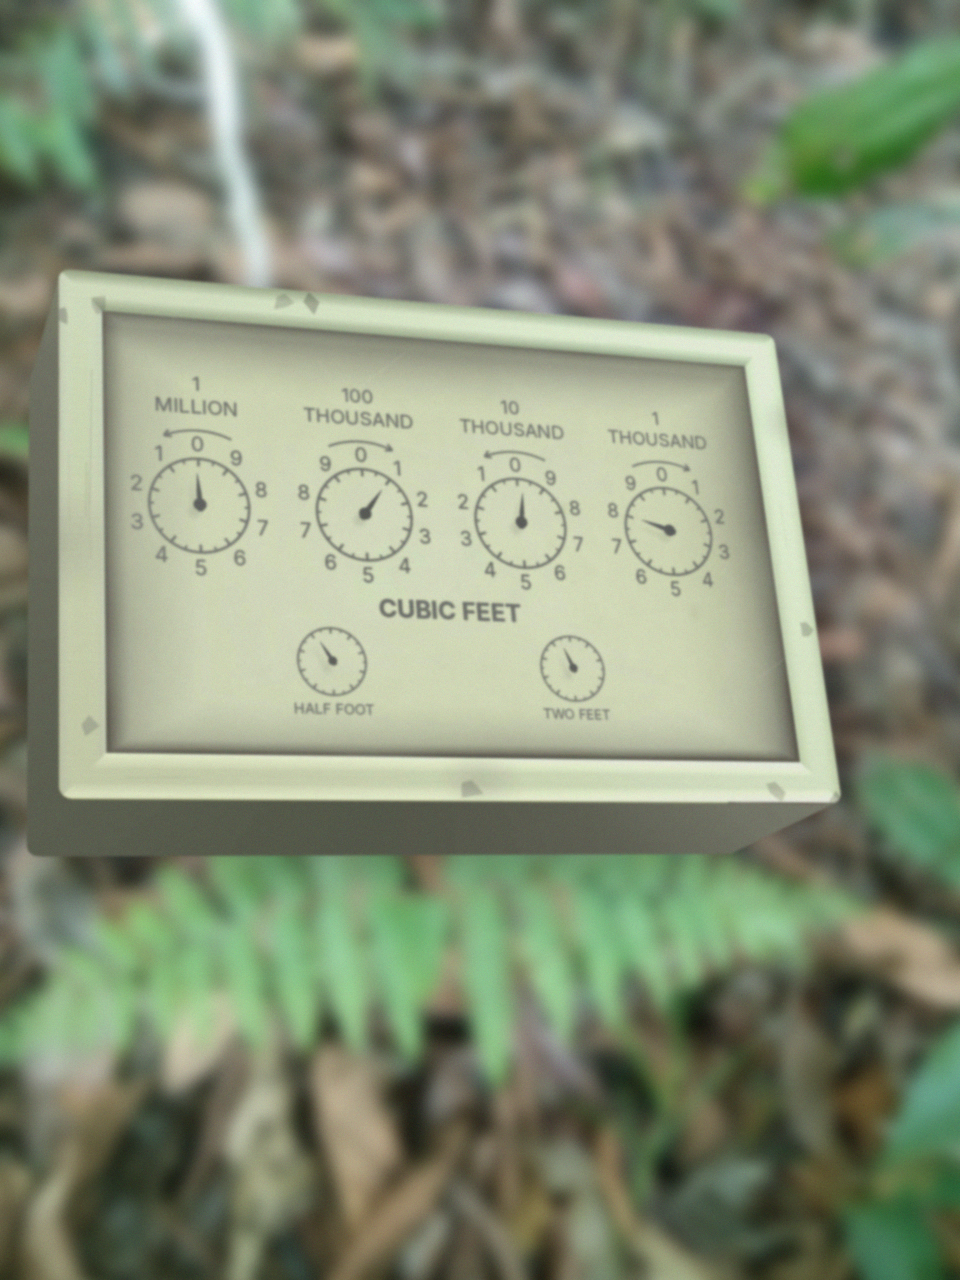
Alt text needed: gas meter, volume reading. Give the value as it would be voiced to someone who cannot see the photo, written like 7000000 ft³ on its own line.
9800 ft³
